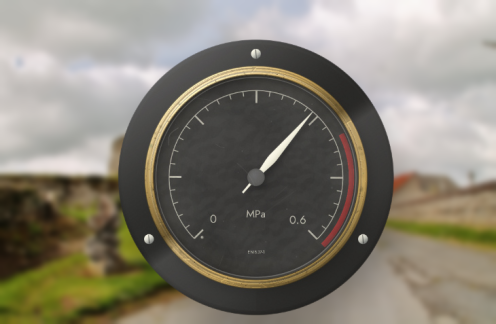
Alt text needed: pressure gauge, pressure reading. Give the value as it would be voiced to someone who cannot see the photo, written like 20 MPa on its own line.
0.39 MPa
